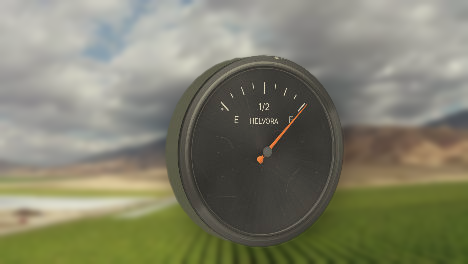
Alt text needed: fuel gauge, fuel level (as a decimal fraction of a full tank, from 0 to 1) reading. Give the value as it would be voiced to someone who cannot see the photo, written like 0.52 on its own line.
1
